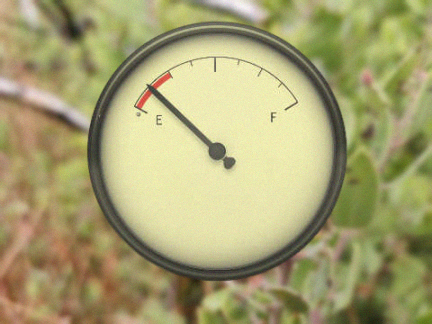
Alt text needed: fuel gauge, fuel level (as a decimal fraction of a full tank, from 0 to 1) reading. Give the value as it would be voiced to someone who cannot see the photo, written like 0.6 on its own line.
0.125
